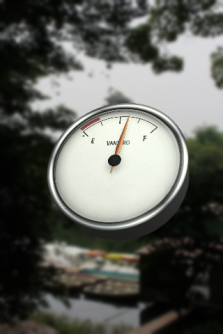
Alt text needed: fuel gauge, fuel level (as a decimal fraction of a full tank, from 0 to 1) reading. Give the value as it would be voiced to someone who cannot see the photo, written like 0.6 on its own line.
0.625
